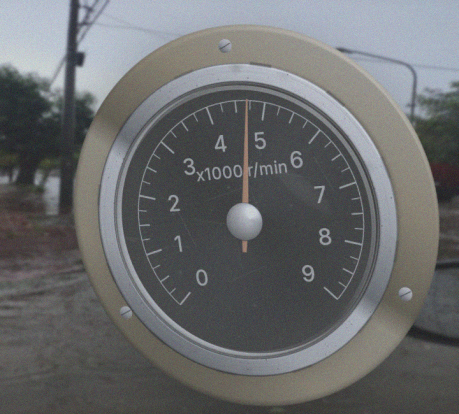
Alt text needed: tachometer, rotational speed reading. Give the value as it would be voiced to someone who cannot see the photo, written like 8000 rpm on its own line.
4750 rpm
